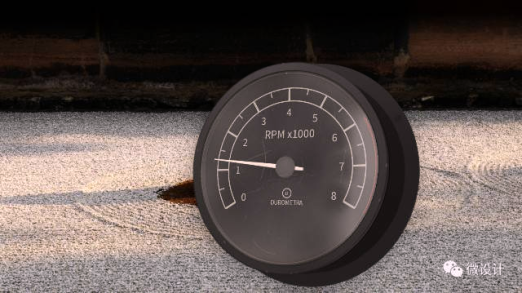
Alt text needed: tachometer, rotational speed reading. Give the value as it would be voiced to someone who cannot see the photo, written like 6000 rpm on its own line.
1250 rpm
